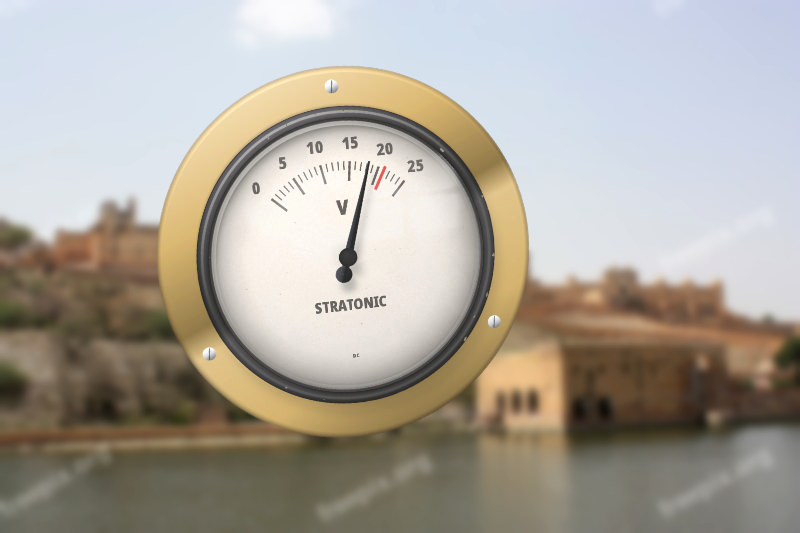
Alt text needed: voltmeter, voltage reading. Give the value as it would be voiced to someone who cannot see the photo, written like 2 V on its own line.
18 V
